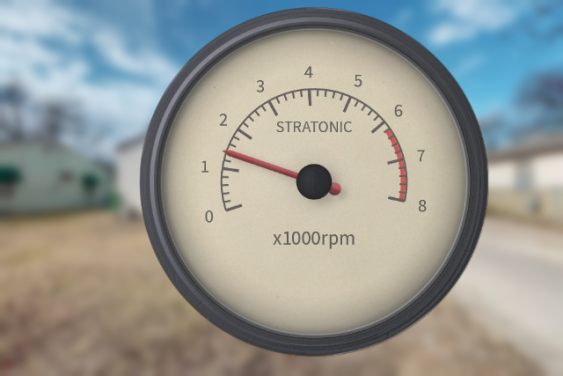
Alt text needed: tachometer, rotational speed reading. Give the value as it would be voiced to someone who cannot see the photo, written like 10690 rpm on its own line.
1400 rpm
